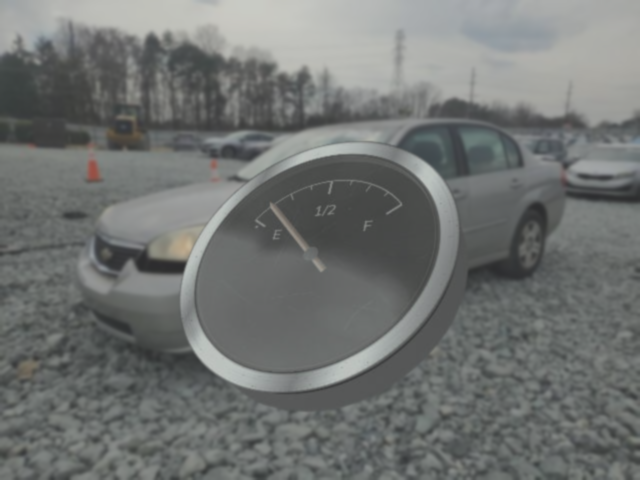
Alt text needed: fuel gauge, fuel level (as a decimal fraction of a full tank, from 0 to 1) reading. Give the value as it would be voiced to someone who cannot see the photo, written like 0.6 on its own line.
0.125
